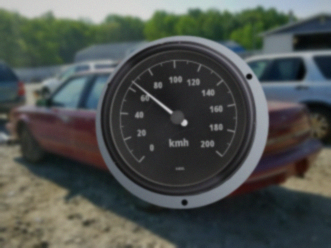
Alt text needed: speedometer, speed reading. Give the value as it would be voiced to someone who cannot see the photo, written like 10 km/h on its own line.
65 km/h
